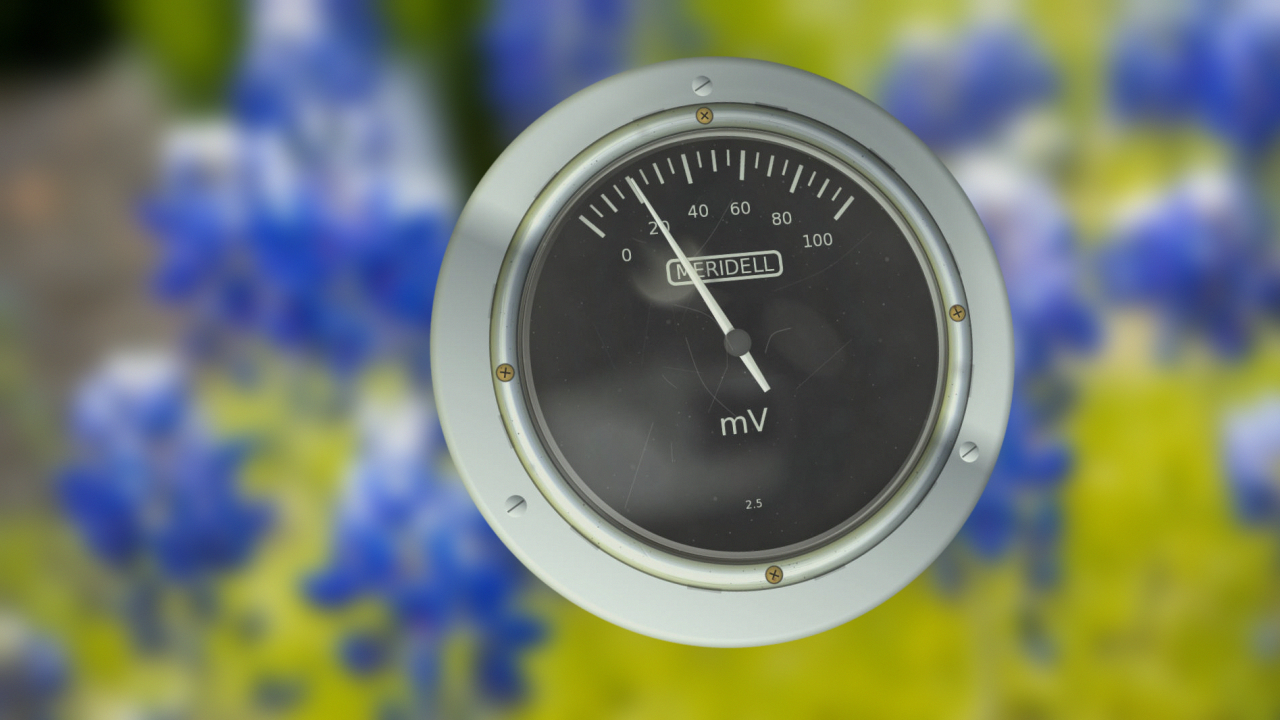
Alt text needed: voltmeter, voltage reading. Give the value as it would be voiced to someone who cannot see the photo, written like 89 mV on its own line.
20 mV
